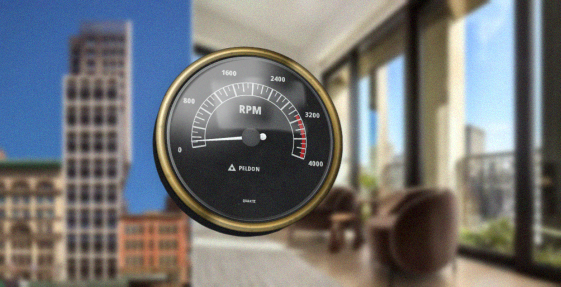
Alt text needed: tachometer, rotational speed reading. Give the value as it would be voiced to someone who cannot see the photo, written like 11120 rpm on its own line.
100 rpm
